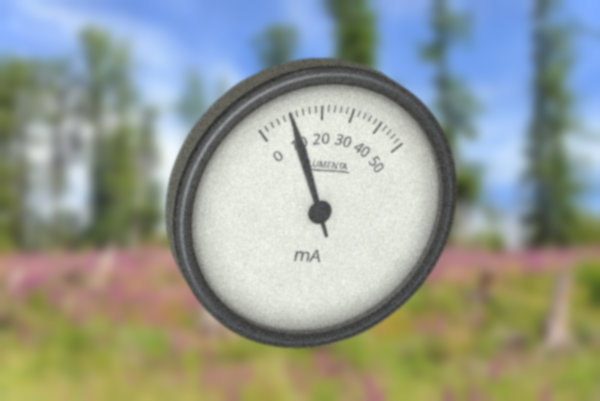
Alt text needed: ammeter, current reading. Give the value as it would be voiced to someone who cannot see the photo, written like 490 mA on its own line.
10 mA
